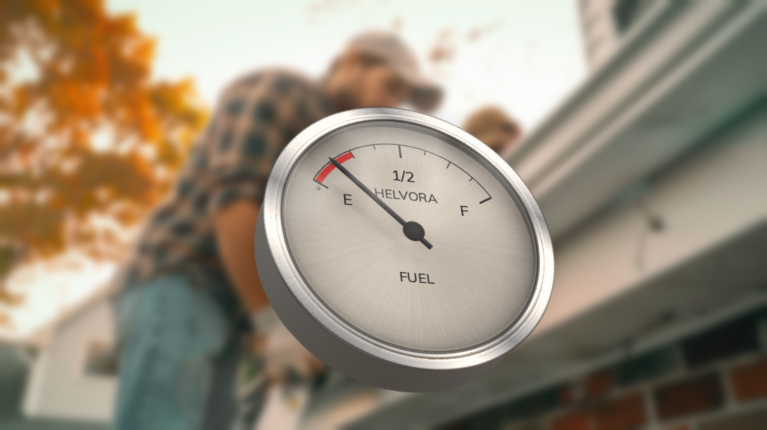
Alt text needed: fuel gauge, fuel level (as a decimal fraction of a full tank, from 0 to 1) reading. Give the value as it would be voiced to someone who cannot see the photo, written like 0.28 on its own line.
0.125
